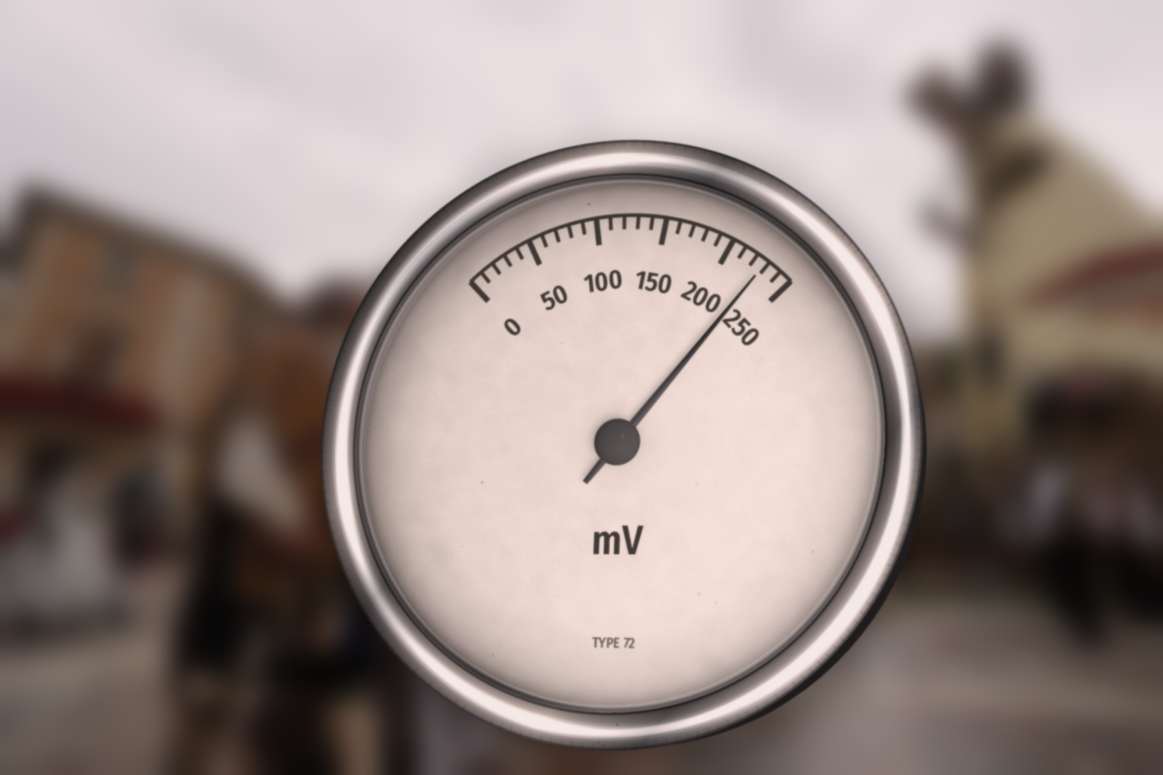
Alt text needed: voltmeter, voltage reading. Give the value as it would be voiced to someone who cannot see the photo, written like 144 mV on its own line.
230 mV
